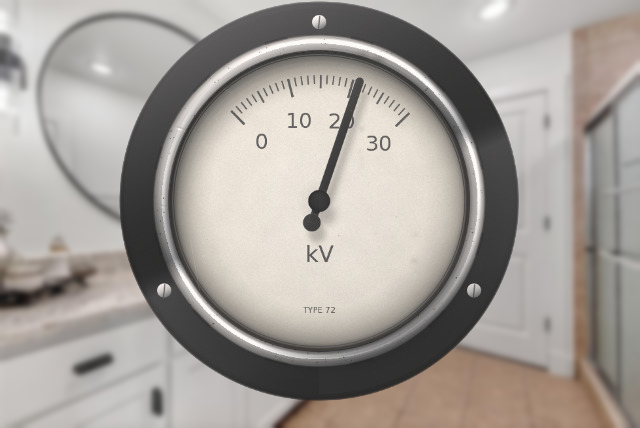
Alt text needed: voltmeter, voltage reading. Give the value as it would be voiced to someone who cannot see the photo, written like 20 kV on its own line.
21 kV
